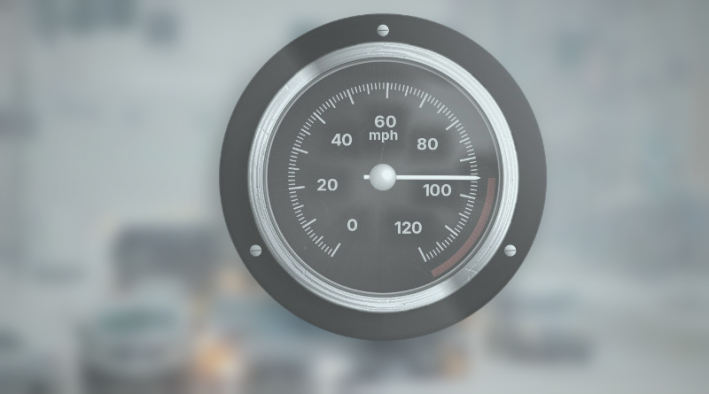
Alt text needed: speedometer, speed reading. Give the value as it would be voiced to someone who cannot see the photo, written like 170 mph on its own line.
95 mph
